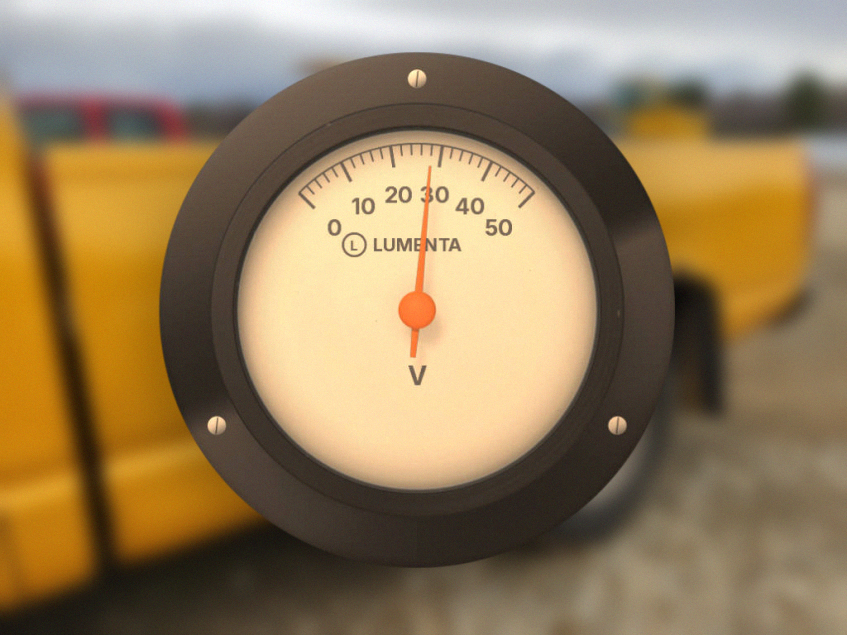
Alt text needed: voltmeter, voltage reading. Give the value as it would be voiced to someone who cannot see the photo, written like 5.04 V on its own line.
28 V
